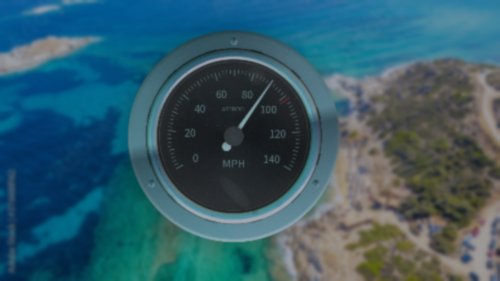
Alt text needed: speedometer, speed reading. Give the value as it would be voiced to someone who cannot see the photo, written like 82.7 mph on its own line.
90 mph
